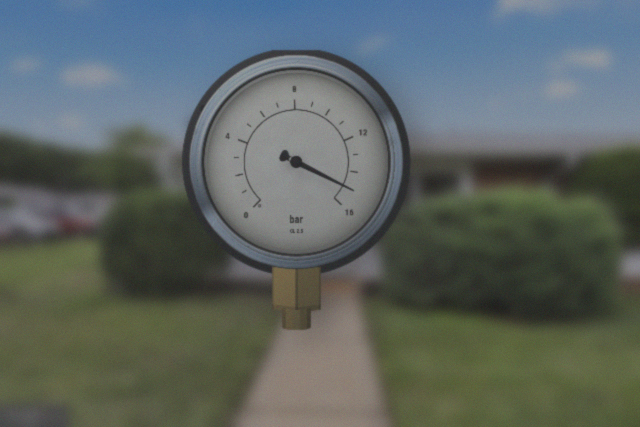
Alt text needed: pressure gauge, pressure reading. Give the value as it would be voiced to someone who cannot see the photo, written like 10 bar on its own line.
15 bar
